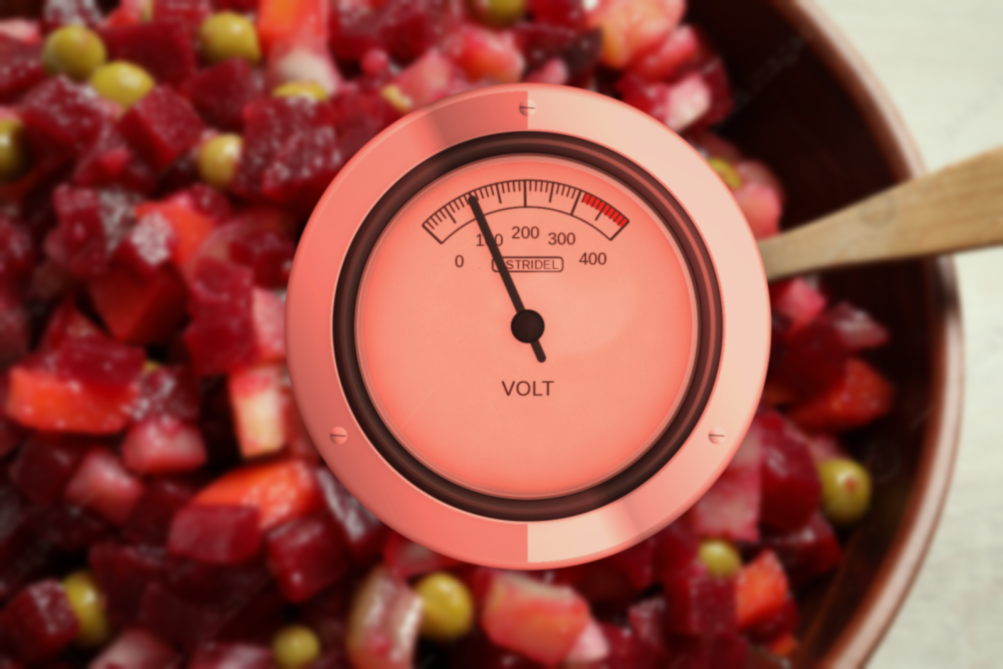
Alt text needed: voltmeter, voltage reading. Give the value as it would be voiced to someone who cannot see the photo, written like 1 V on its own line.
100 V
